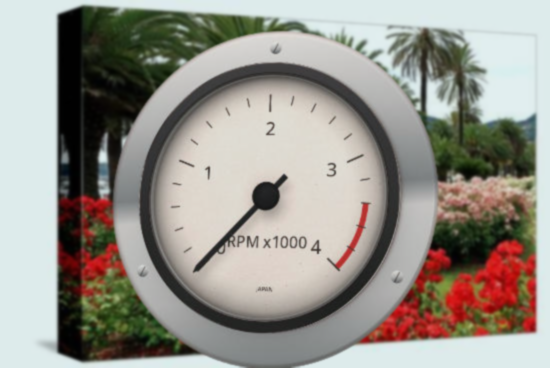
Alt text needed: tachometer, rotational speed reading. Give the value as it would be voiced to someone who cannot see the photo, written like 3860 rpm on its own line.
0 rpm
